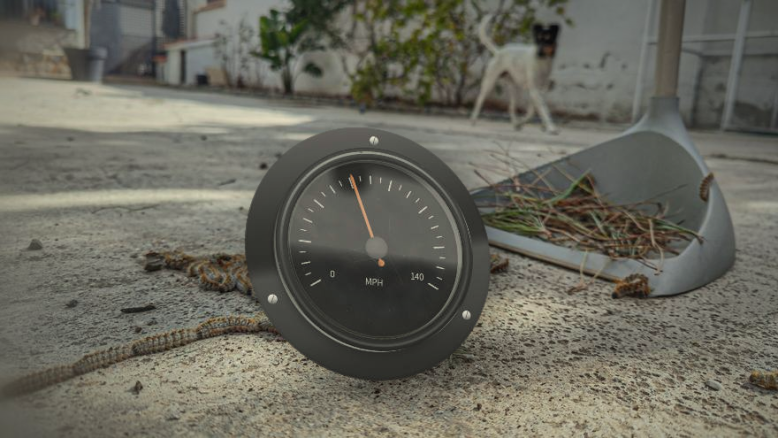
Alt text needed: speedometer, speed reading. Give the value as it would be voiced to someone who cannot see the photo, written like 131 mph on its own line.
60 mph
